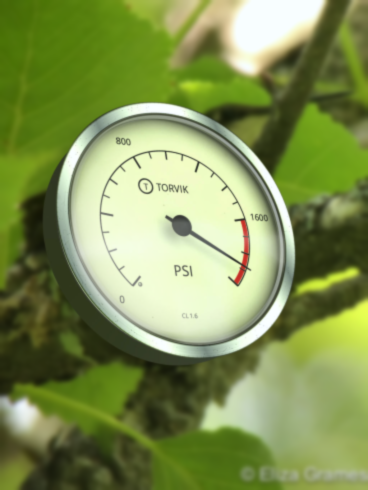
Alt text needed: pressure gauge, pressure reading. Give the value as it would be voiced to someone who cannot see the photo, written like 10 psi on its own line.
1900 psi
